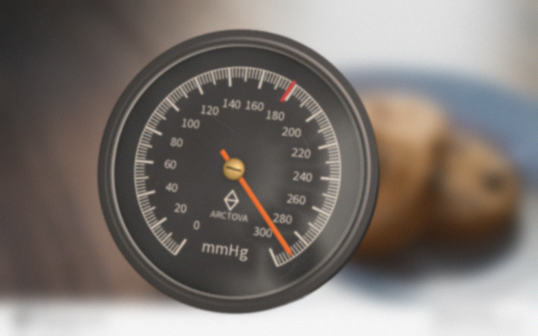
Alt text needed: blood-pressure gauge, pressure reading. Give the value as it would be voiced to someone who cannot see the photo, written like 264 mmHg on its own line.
290 mmHg
